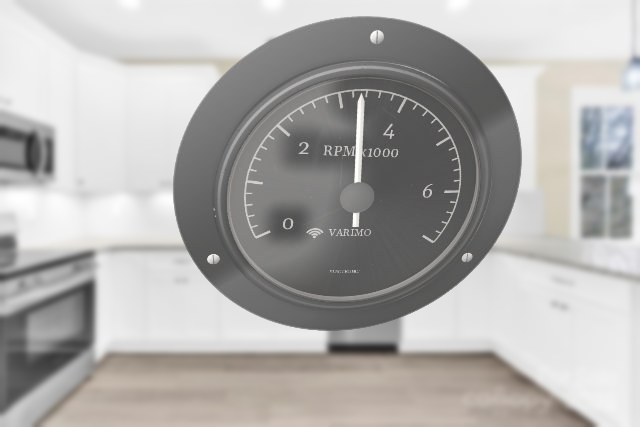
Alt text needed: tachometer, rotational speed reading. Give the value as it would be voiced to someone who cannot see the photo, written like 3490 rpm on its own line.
3300 rpm
